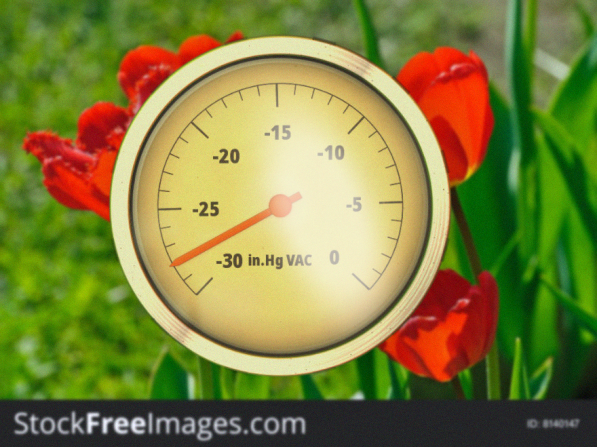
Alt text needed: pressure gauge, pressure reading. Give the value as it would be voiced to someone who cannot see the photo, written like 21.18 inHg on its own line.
-28 inHg
